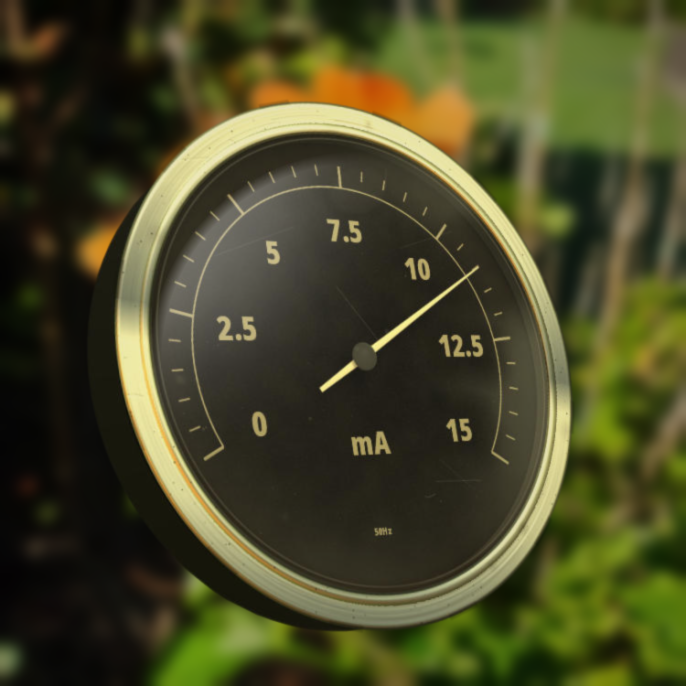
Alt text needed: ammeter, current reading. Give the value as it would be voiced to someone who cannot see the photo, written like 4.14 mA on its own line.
11 mA
